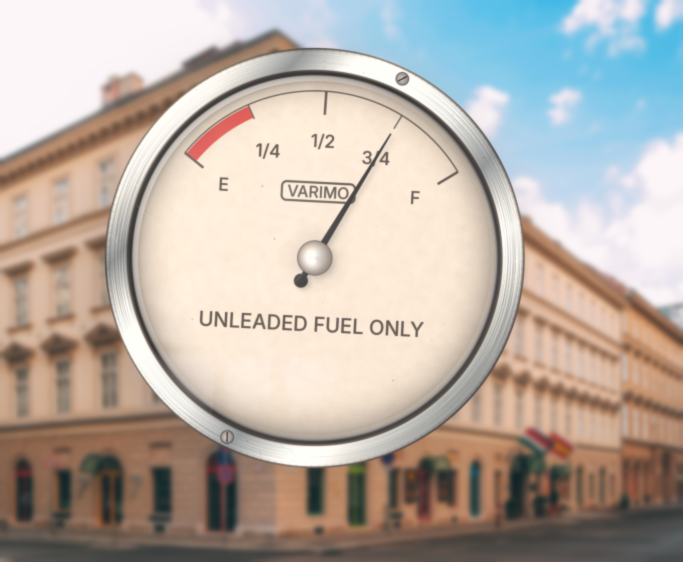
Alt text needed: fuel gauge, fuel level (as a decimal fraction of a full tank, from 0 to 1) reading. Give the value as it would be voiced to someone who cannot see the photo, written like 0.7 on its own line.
0.75
